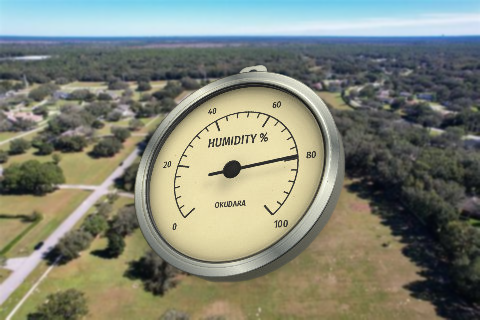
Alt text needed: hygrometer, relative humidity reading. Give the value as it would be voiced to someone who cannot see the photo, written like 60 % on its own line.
80 %
